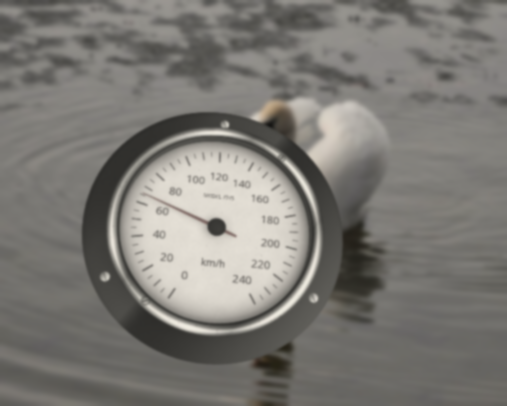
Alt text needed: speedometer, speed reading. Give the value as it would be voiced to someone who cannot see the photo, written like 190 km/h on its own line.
65 km/h
